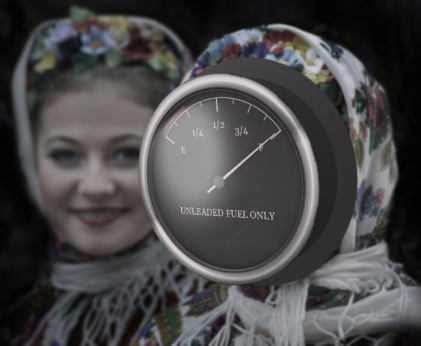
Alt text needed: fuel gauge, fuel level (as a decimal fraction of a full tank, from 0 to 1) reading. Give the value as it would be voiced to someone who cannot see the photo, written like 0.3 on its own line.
1
